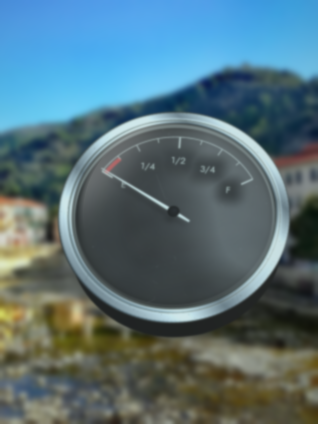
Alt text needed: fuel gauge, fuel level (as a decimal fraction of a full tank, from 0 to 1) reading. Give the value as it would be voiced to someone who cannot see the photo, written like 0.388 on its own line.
0
